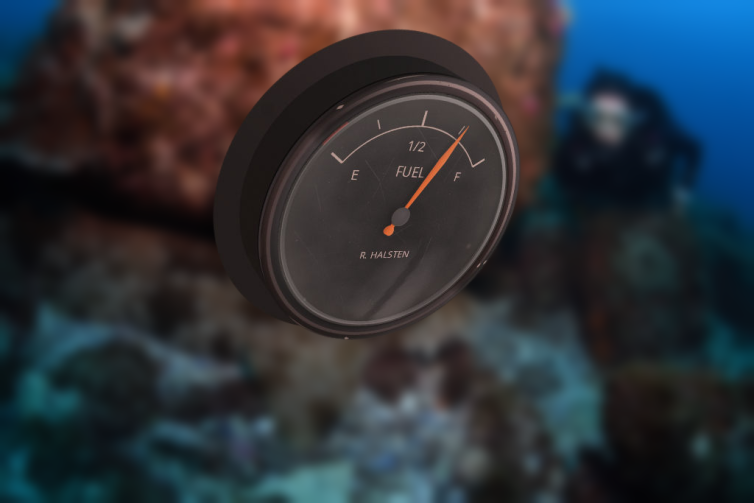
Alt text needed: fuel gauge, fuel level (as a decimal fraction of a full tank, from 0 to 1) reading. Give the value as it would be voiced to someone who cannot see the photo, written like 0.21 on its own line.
0.75
